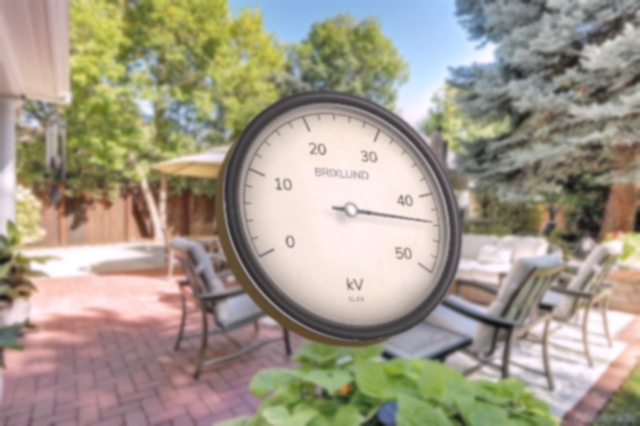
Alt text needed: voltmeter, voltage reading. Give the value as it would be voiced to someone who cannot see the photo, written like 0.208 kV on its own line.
44 kV
